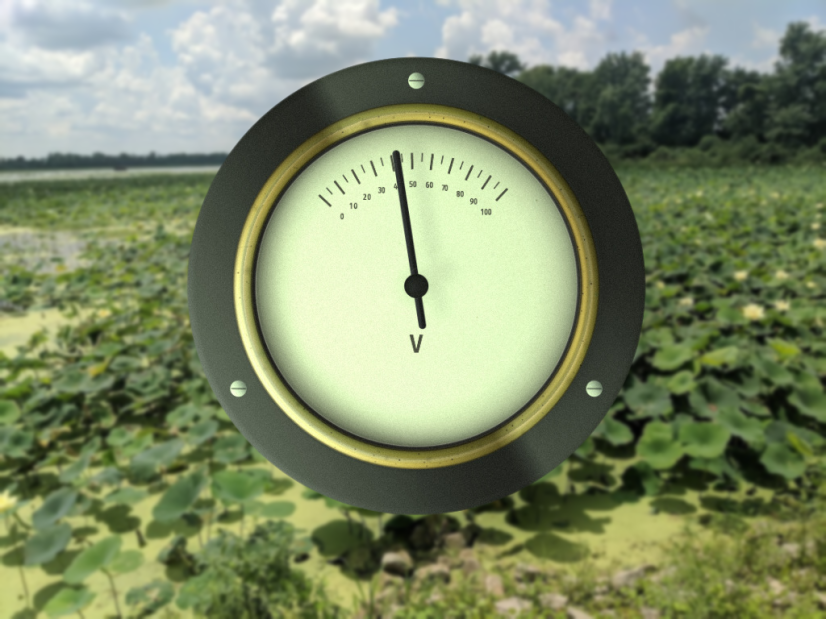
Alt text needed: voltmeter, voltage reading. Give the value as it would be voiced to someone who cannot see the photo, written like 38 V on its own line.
42.5 V
